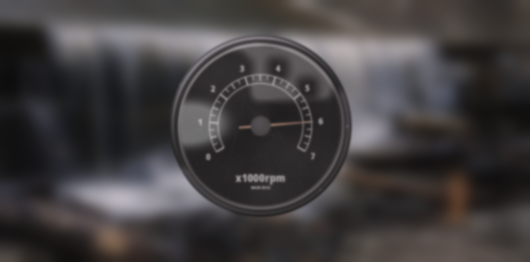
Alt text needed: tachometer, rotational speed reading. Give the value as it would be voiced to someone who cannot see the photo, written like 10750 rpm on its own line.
6000 rpm
